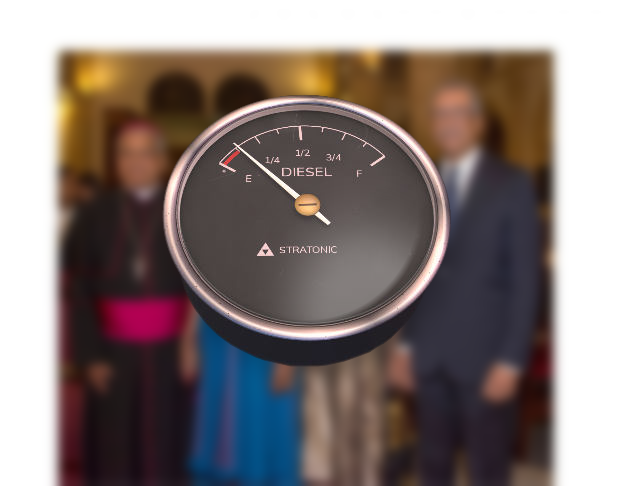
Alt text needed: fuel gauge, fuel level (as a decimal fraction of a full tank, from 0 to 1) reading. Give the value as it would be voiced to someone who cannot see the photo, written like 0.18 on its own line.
0.125
